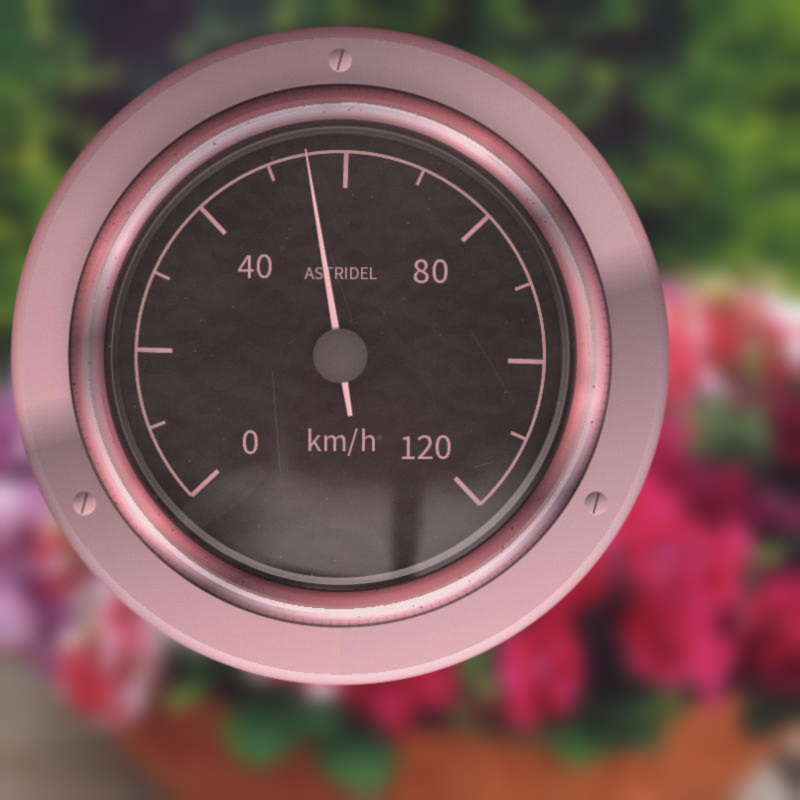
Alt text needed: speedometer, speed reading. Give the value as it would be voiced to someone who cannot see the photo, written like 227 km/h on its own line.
55 km/h
